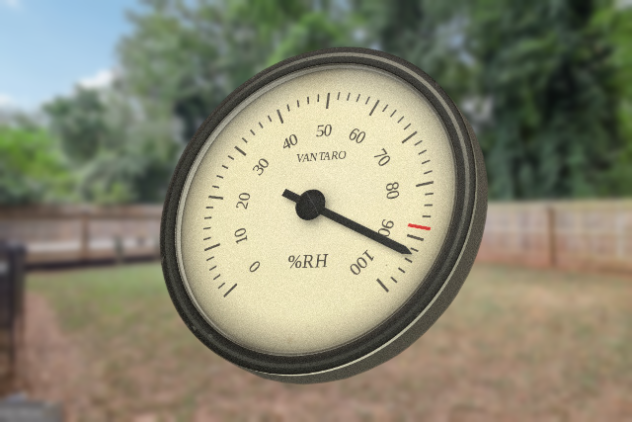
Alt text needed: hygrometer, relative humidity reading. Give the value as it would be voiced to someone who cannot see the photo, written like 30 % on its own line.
93 %
